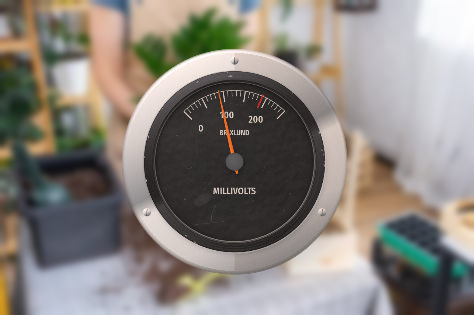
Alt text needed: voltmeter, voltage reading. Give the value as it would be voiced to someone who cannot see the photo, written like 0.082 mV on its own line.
90 mV
